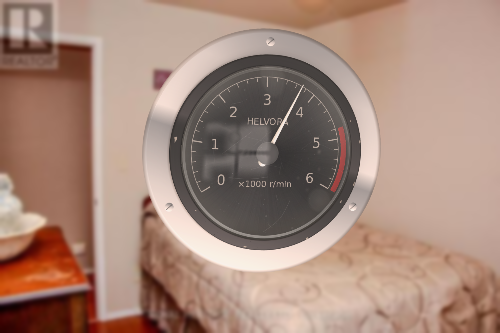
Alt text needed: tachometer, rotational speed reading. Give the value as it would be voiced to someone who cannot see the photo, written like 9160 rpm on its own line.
3700 rpm
